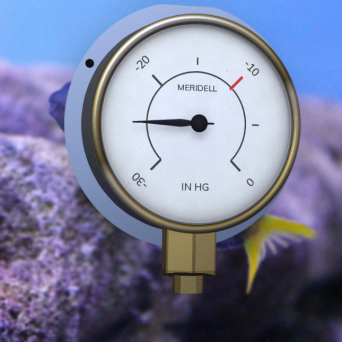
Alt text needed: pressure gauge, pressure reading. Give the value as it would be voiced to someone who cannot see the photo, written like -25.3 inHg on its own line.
-25 inHg
